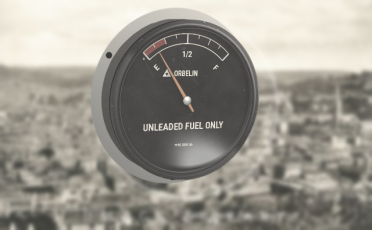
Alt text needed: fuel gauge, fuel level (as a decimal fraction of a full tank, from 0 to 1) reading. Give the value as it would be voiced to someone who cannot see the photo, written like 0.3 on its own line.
0.125
